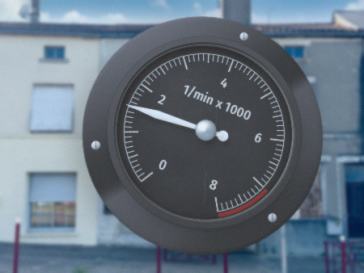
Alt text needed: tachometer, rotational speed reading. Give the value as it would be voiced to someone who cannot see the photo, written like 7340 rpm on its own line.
1500 rpm
